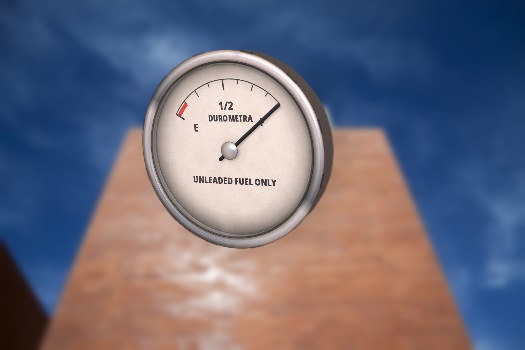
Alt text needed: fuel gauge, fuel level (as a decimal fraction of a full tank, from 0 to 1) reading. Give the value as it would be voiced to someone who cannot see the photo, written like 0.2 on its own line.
1
